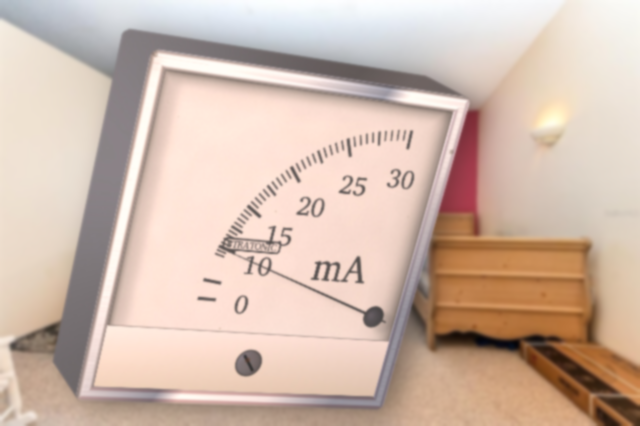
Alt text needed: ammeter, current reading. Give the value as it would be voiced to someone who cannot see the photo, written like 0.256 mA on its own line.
10 mA
